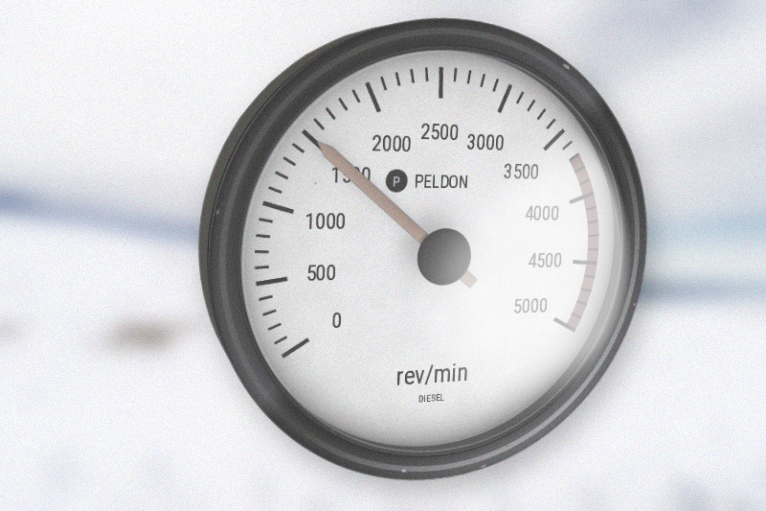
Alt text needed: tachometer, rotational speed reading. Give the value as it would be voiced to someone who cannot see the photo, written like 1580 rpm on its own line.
1500 rpm
